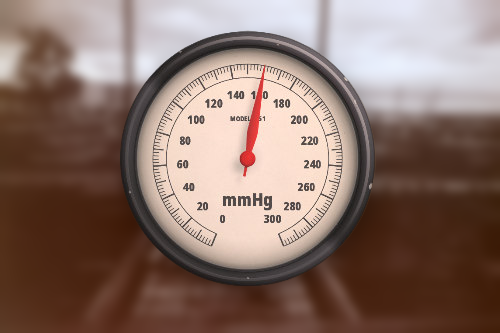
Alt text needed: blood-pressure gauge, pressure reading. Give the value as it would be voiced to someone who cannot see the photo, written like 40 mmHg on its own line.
160 mmHg
